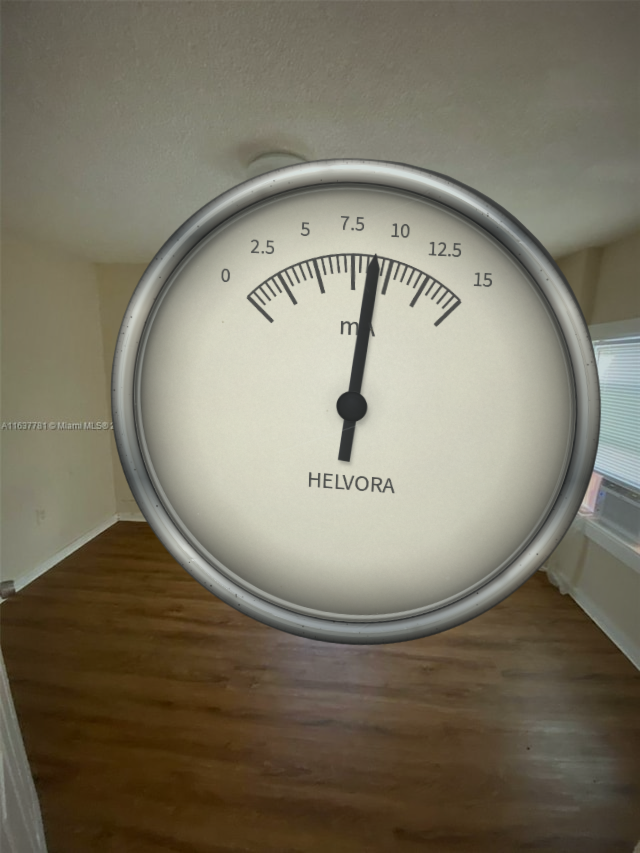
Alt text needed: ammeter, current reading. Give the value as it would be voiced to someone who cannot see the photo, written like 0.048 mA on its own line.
9 mA
